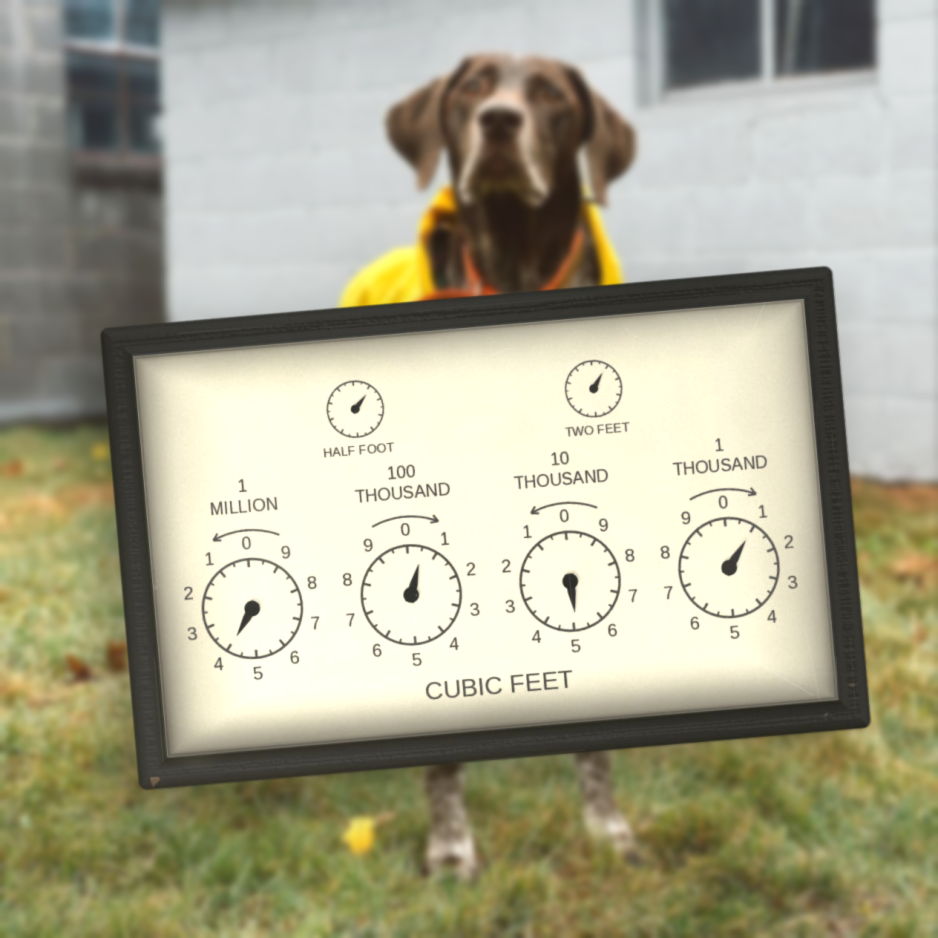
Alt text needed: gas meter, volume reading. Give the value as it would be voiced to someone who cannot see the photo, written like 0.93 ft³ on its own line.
405100 ft³
